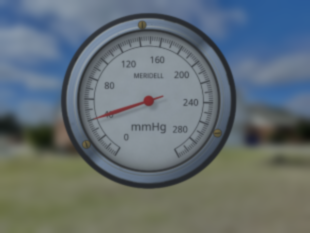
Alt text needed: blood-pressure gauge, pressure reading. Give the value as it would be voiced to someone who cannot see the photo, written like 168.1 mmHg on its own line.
40 mmHg
